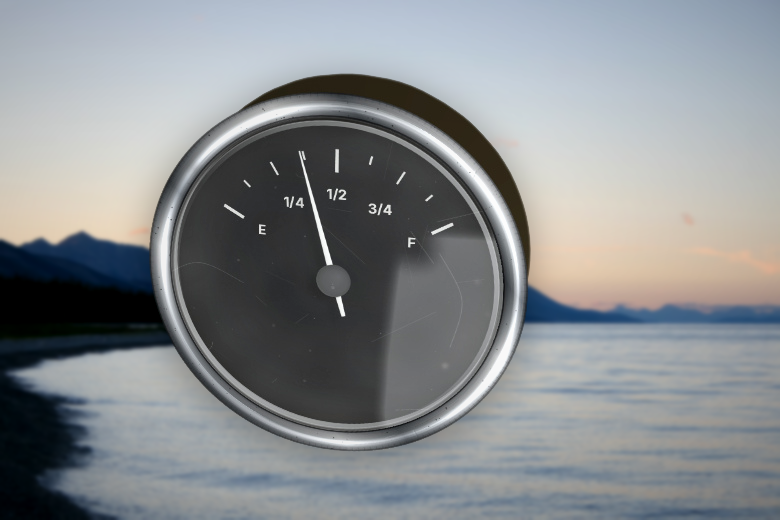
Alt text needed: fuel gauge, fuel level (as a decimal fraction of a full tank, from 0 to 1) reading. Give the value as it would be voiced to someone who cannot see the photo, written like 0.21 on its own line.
0.375
